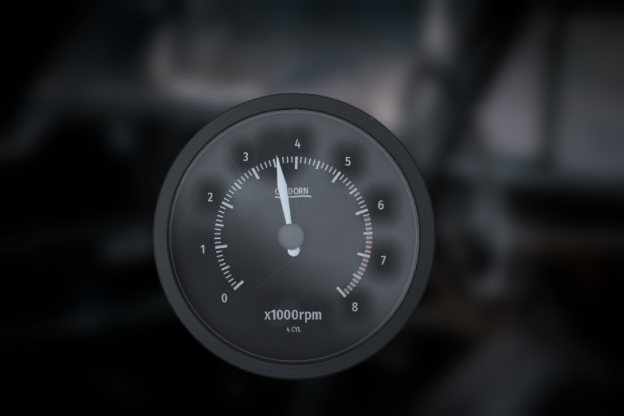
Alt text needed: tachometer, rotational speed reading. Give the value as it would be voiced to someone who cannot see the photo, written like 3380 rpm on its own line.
3600 rpm
